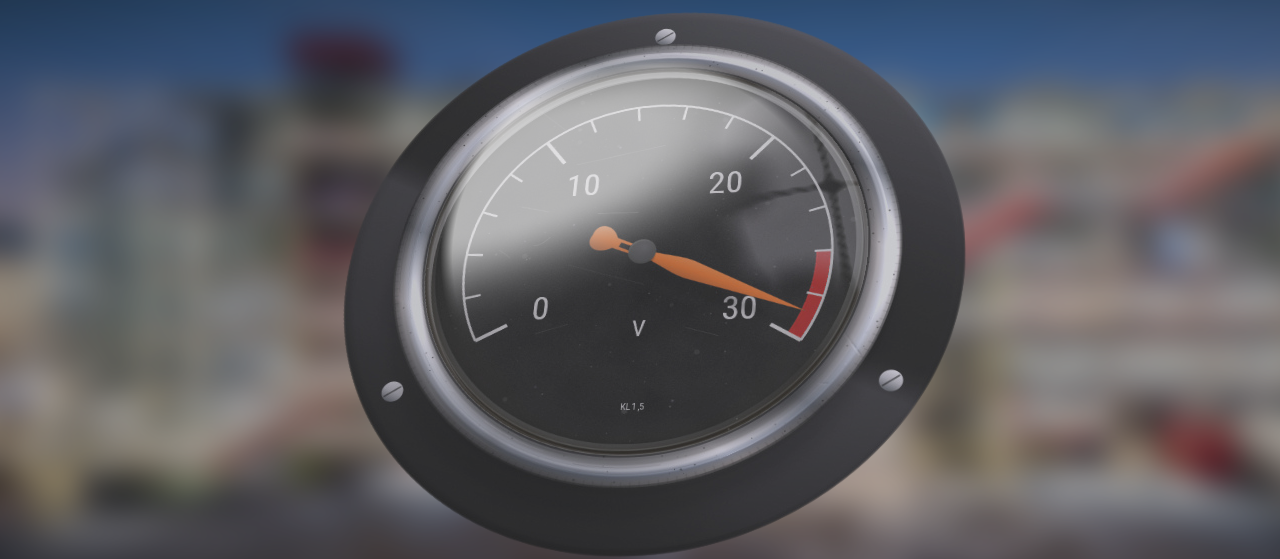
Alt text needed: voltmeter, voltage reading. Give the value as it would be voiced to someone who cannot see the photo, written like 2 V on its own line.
29 V
